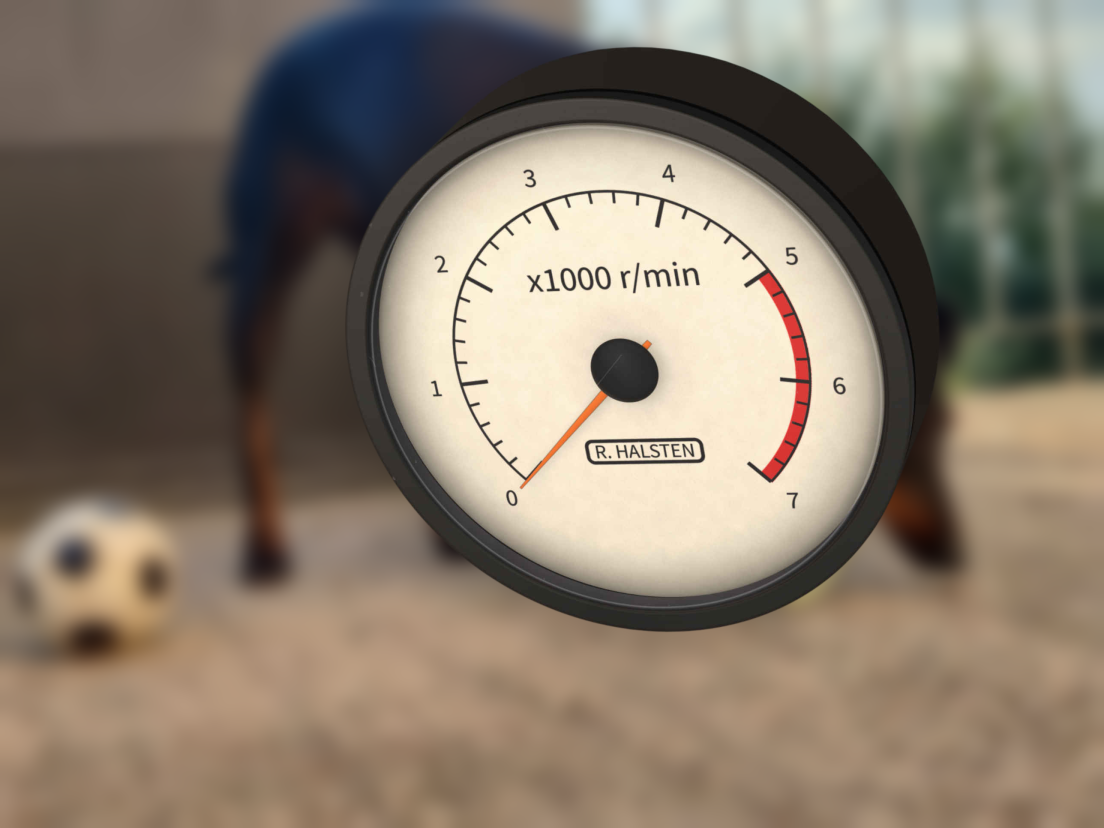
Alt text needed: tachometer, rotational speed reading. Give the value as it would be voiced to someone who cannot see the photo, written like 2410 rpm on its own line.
0 rpm
